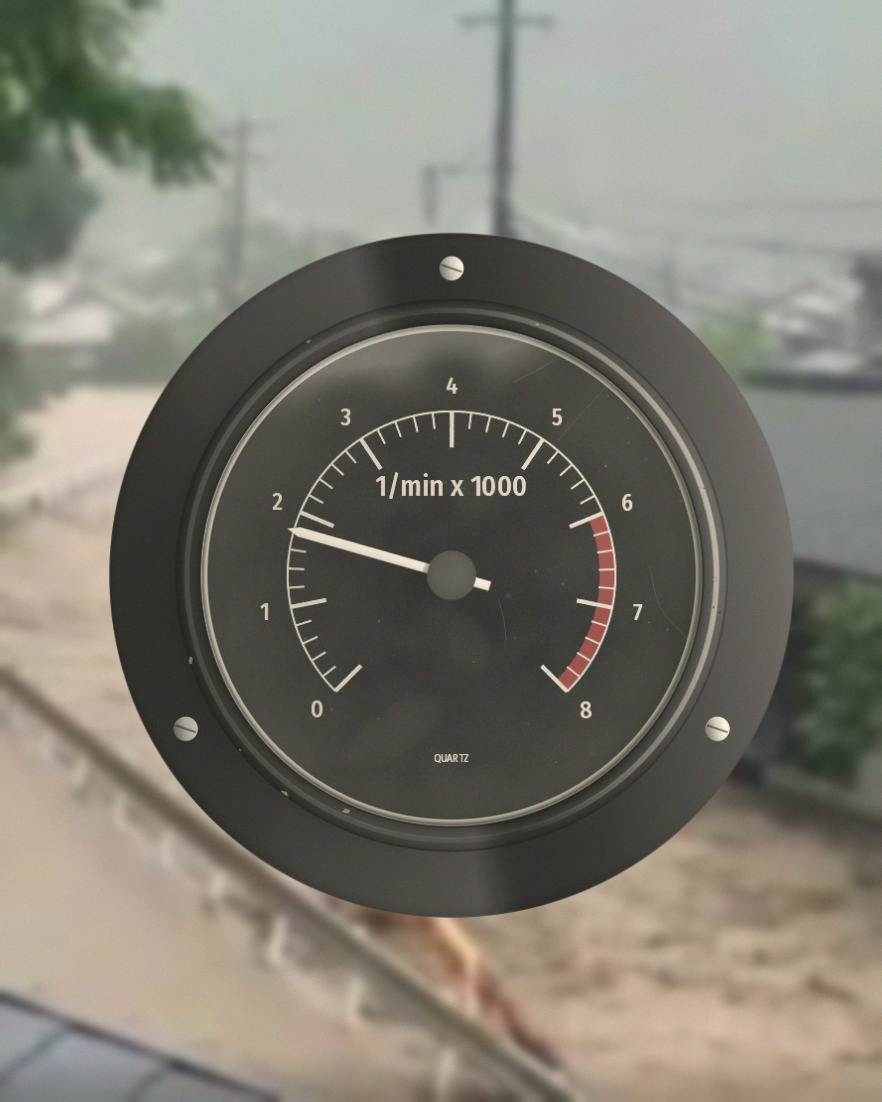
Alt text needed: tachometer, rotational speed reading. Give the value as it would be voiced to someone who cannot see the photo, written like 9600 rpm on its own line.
1800 rpm
